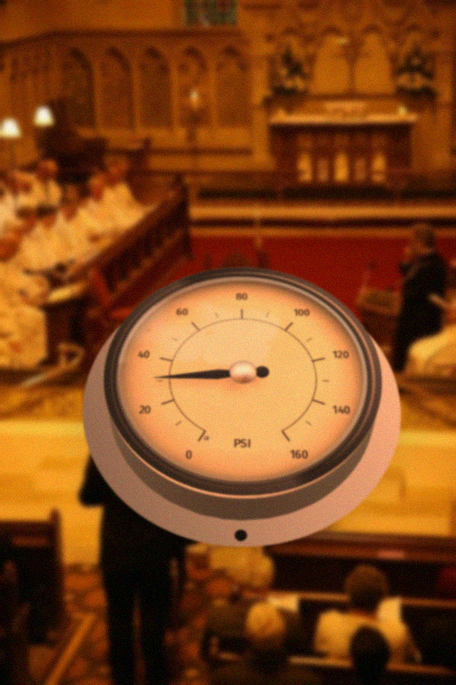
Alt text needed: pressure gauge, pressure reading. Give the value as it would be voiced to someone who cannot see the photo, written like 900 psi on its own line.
30 psi
